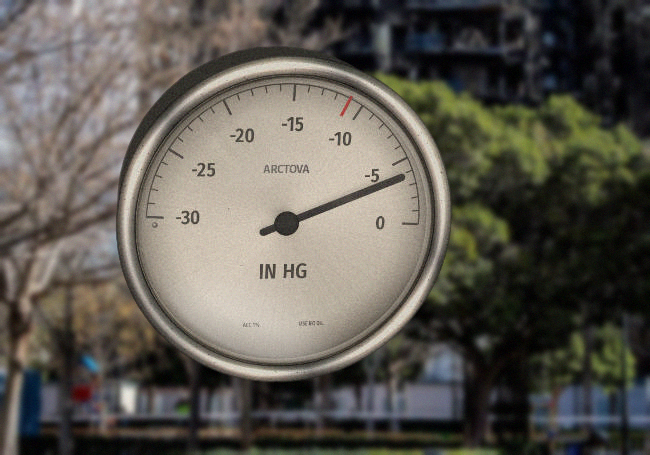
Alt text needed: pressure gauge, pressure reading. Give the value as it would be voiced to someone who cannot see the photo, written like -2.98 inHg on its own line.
-4 inHg
